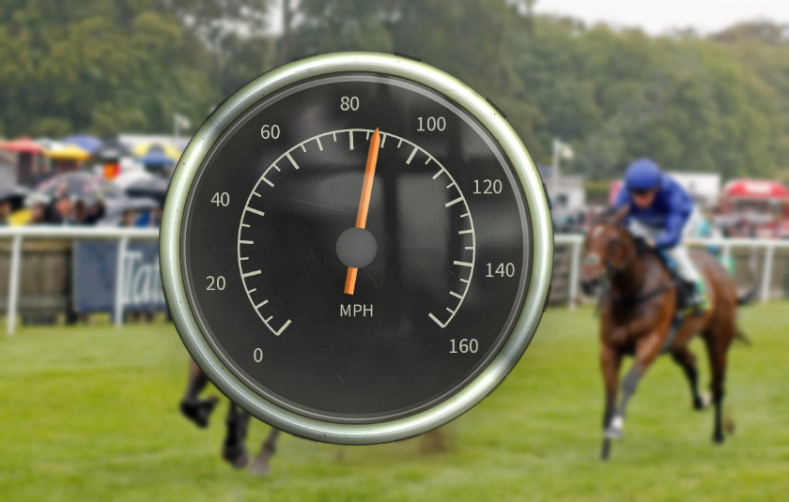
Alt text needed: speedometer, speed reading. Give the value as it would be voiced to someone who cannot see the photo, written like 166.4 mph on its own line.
87.5 mph
